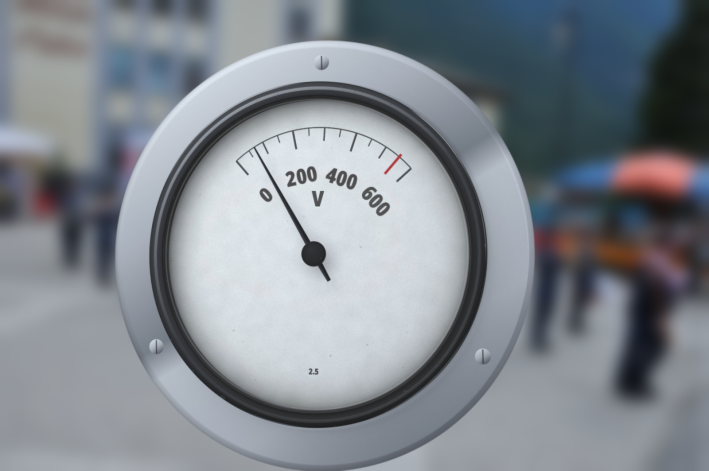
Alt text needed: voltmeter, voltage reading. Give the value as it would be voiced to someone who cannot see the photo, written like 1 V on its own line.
75 V
